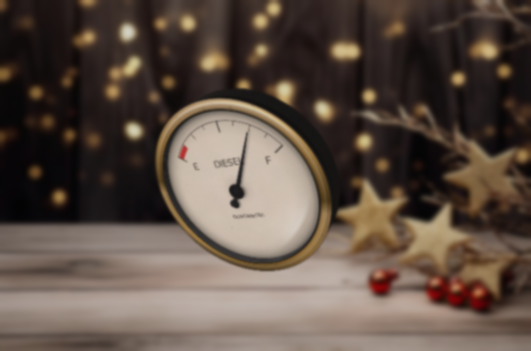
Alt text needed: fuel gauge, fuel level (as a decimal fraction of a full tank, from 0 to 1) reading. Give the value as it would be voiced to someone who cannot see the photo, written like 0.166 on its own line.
0.75
